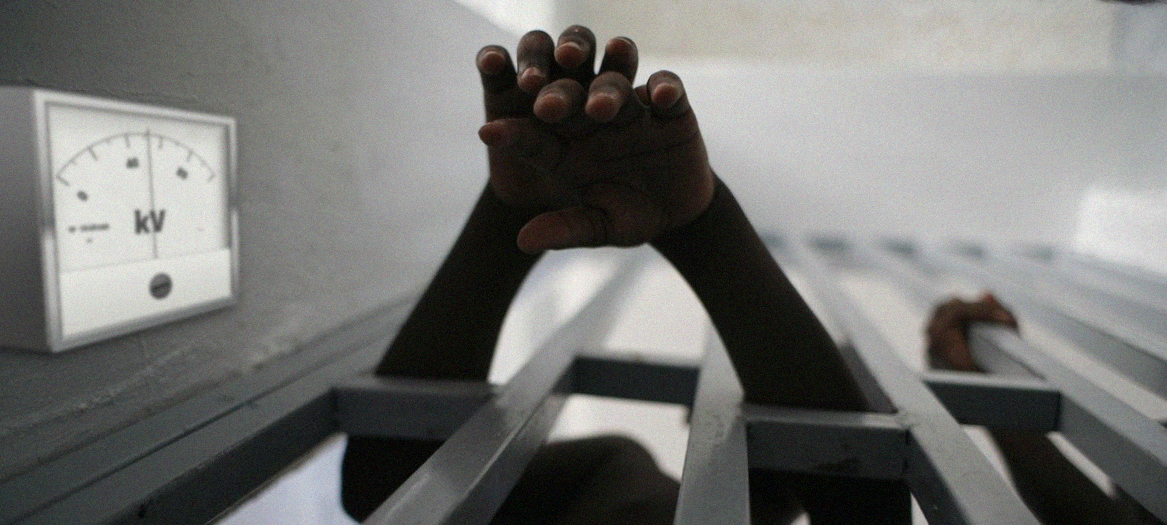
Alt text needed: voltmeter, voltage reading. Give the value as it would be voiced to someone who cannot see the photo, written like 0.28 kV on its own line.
50 kV
